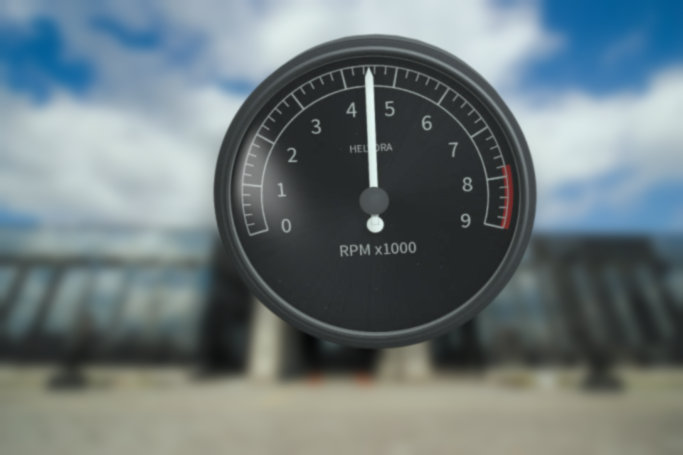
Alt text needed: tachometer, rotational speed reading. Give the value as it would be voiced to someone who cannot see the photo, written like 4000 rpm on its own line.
4500 rpm
